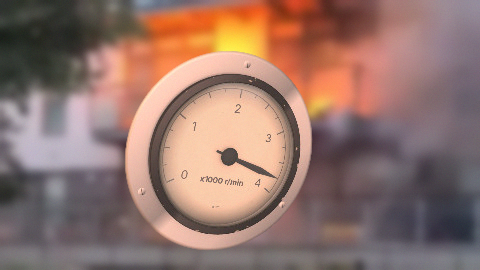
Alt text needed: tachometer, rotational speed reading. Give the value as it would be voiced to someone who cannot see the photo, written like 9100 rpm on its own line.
3750 rpm
